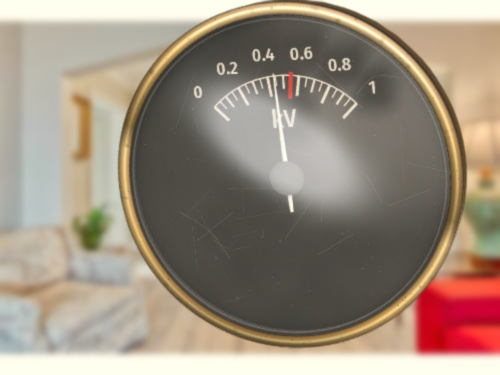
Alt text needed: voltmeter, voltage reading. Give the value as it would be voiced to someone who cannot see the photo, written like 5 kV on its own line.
0.45 kV
